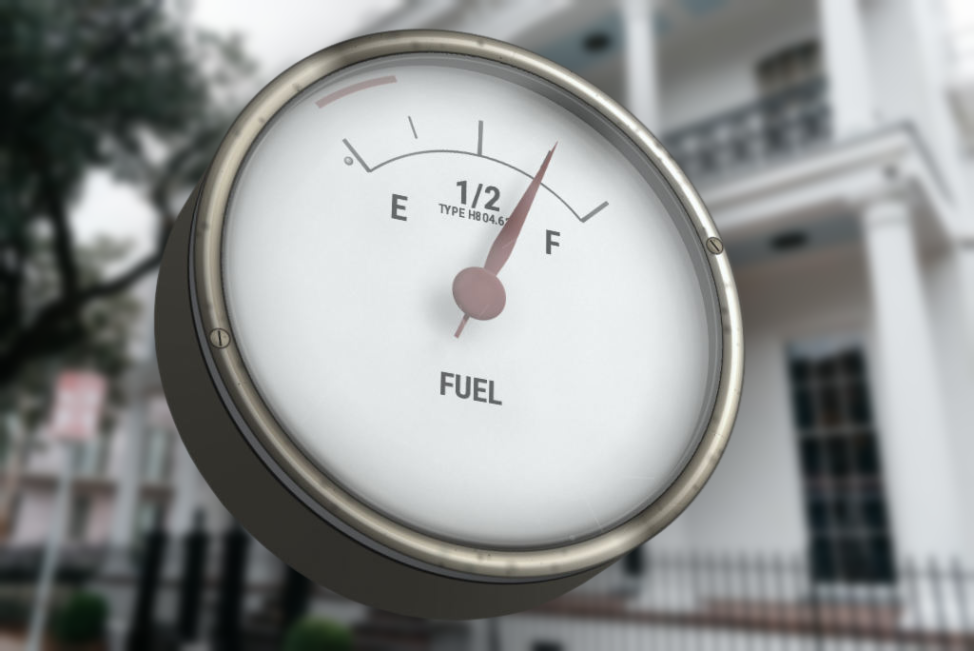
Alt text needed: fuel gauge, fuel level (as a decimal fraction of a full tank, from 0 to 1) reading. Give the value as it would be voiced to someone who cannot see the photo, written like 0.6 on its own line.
0.75
